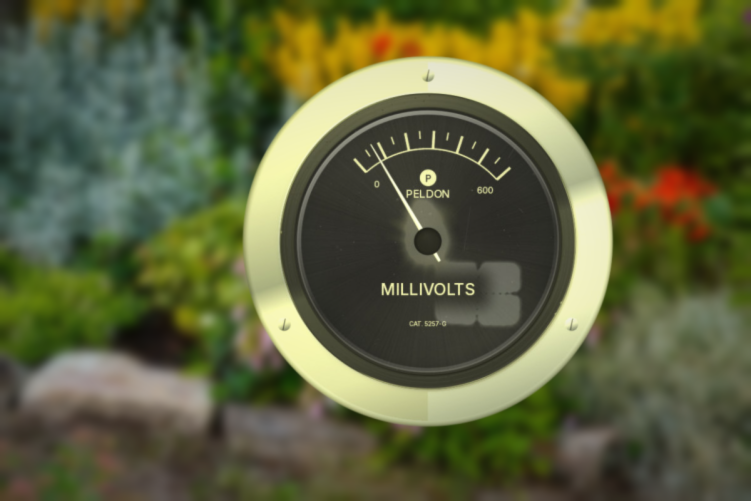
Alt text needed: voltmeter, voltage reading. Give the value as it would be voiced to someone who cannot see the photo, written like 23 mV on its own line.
75 mV
